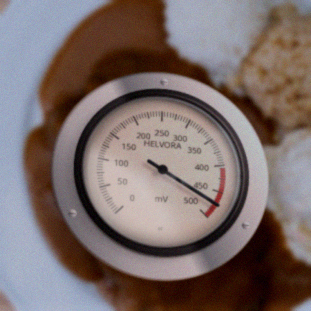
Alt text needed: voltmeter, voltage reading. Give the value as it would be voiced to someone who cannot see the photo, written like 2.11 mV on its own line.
475 mV
